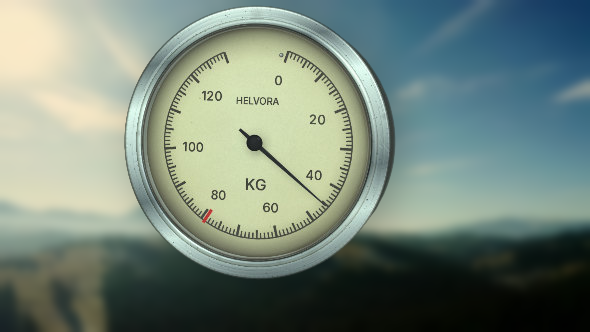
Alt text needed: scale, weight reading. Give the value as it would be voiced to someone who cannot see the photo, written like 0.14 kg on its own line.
45 kg
